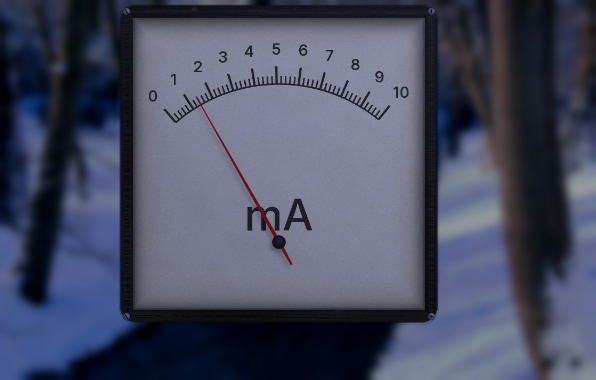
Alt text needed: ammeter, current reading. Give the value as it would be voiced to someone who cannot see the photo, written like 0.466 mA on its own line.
1.4 mA
